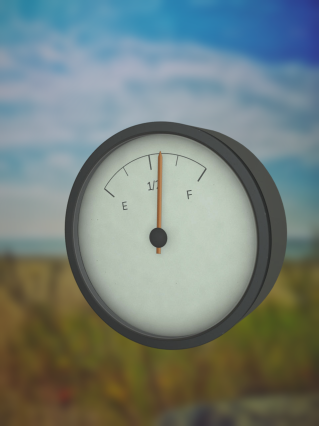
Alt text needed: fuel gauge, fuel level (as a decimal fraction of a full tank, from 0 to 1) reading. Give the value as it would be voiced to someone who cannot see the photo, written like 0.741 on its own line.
0.625
